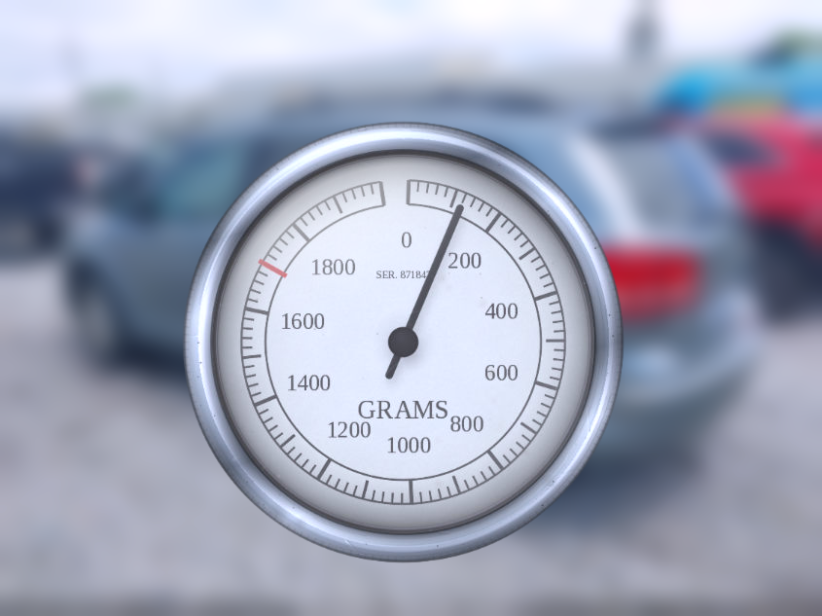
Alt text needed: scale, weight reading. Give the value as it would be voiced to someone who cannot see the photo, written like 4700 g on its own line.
120 g
